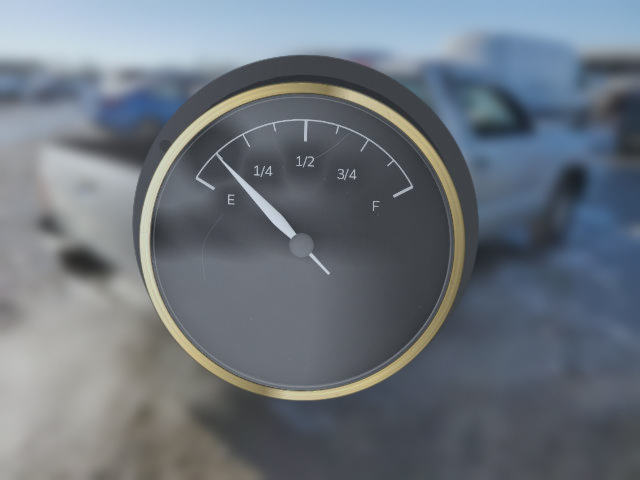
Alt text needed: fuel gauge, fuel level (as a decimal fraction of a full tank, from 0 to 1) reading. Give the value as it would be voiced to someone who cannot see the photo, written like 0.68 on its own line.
0.125
